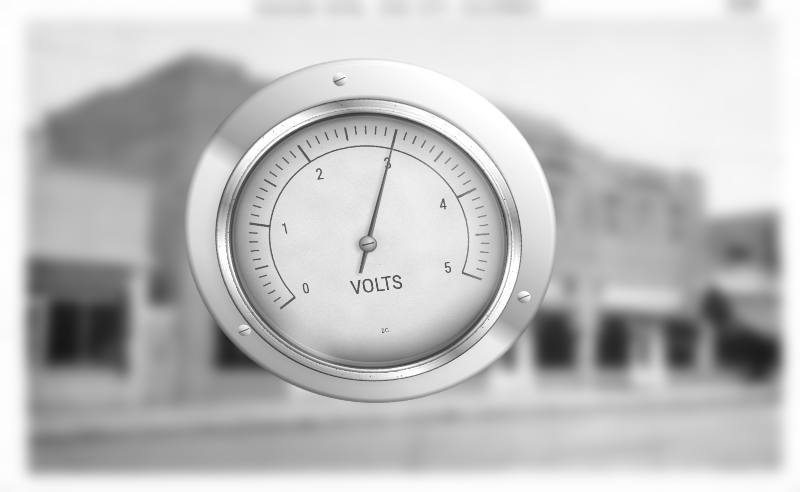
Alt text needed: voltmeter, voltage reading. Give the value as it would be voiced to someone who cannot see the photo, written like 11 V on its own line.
3 V
